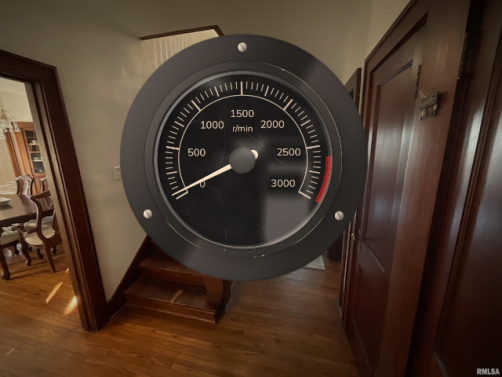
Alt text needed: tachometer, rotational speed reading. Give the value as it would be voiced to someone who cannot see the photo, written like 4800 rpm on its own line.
50 rpm
